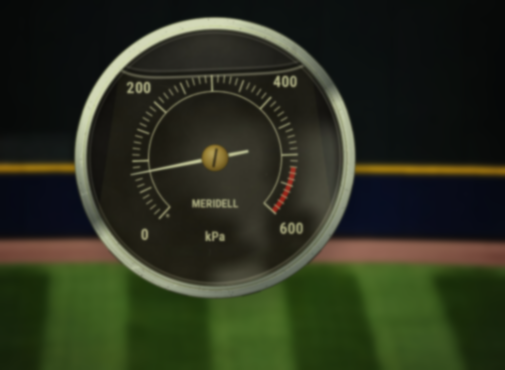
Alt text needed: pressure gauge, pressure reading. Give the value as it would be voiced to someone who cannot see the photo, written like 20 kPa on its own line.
80 kPa
